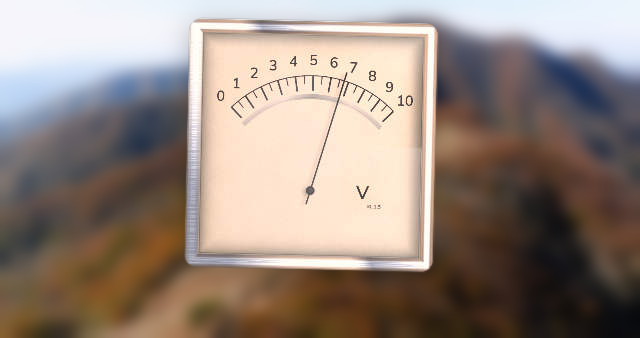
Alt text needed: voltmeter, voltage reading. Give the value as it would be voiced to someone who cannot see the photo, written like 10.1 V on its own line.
6.75 V
